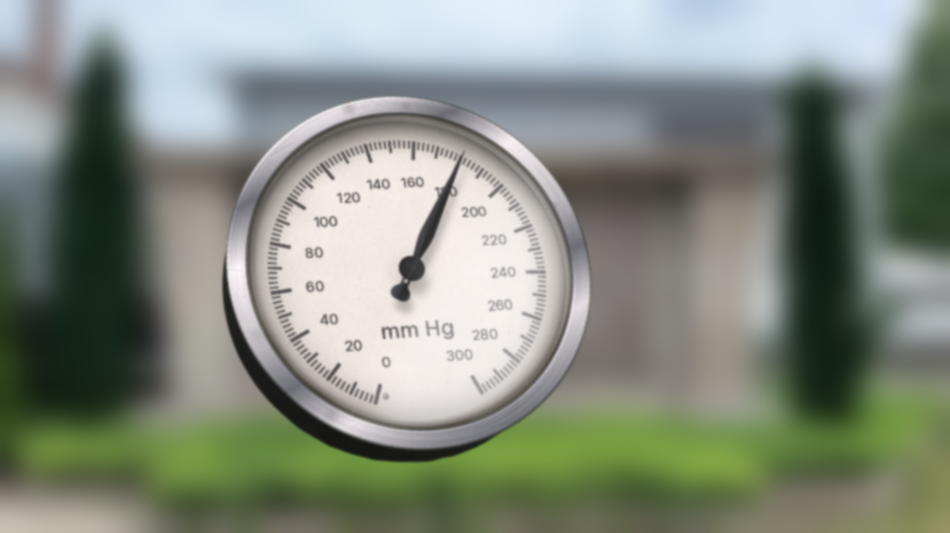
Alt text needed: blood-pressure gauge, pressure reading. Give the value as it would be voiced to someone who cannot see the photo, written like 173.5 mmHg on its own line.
180 mmHg
